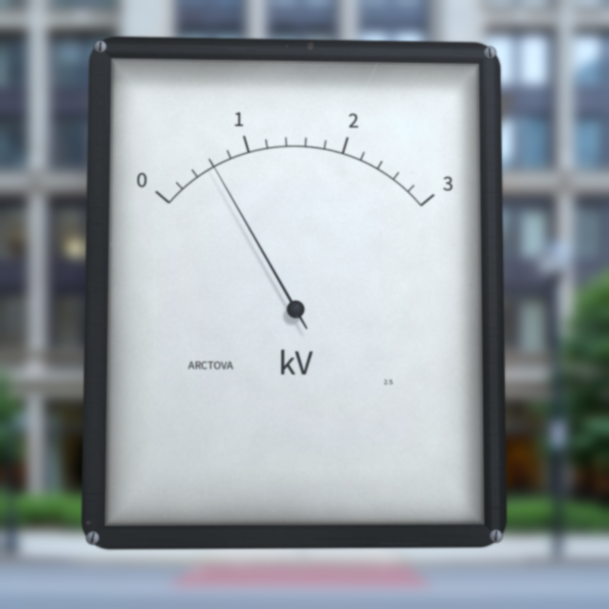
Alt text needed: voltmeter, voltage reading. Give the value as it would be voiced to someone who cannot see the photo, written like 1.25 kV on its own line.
0.6 kV
